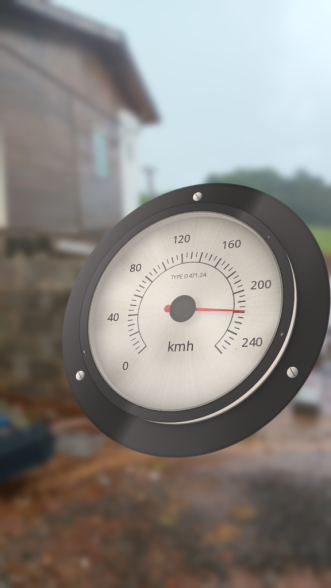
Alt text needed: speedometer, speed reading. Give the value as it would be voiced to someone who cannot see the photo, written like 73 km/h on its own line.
220 km/h
